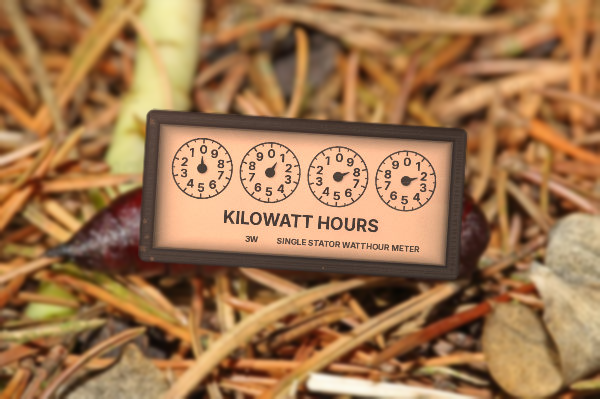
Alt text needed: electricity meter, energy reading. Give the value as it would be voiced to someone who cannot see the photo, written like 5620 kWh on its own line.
82 kWh
